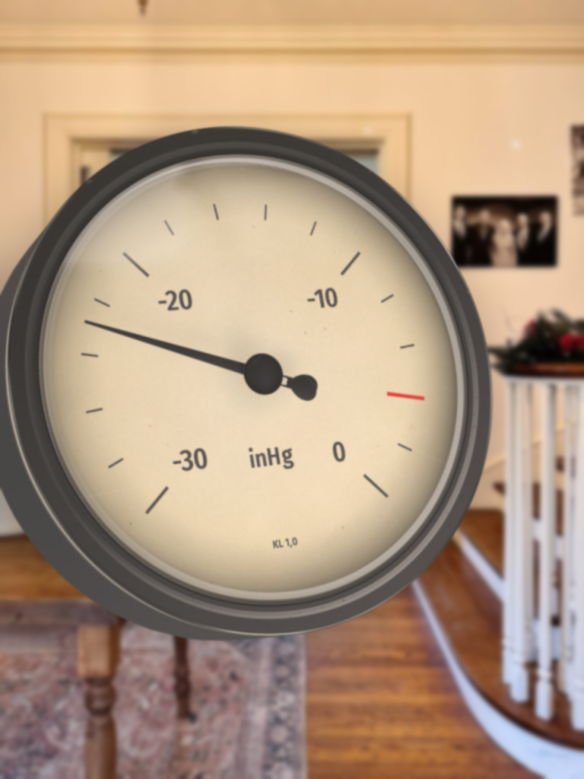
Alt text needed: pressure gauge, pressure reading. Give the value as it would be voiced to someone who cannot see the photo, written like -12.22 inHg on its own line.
-23 inHg
